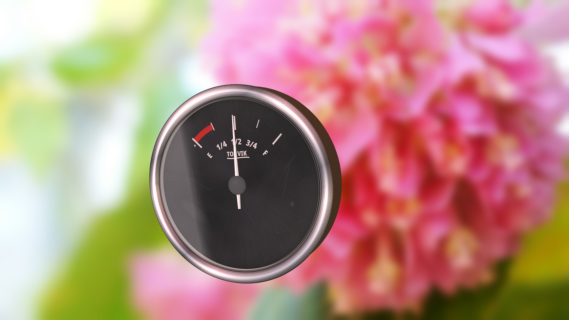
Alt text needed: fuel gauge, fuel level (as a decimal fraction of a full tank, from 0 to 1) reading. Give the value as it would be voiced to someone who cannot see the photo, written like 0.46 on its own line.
0.5
